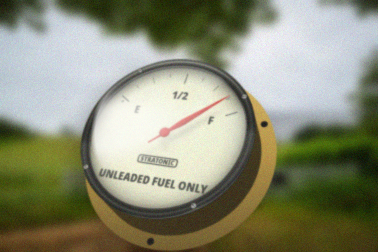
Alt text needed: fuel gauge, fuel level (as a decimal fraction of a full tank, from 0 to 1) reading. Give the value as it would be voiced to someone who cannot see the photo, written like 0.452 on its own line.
0.875
